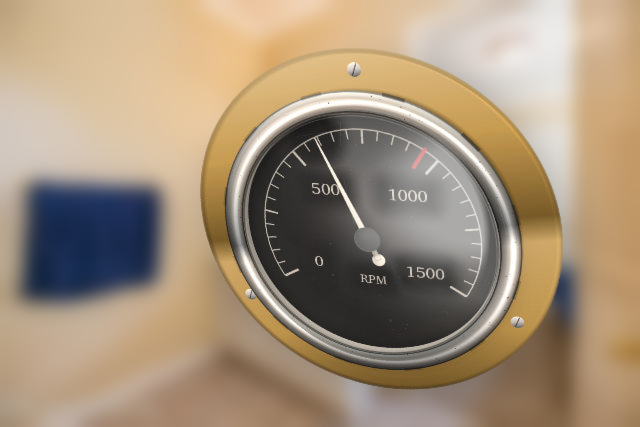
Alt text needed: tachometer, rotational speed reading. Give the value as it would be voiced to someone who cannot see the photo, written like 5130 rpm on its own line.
600 rpm
